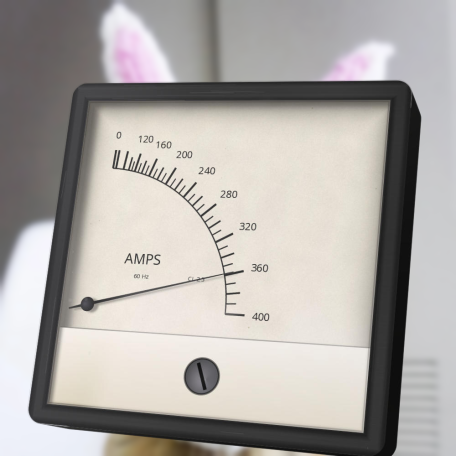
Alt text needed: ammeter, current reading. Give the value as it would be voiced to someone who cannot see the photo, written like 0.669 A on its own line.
360 A
